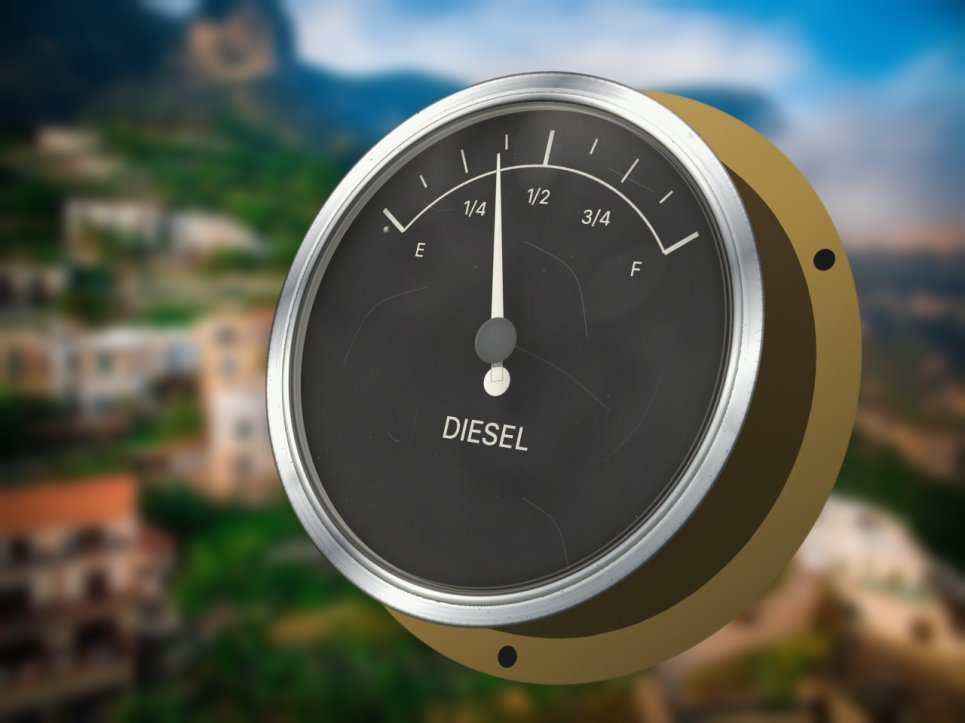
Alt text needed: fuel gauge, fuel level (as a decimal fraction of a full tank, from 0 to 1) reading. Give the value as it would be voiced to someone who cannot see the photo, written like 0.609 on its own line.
0.375
